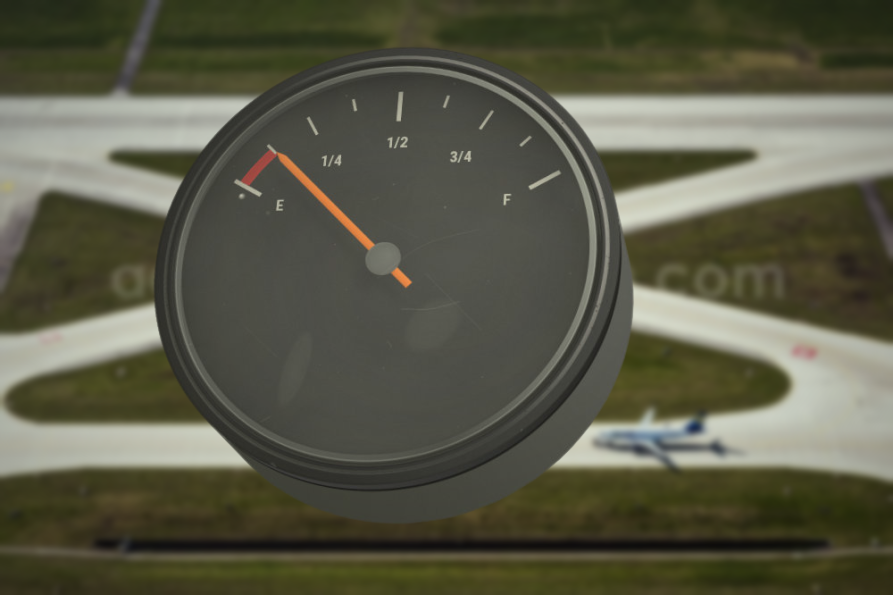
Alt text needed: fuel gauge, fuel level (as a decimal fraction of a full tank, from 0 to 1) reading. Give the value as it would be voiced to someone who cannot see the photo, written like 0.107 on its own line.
0.125
